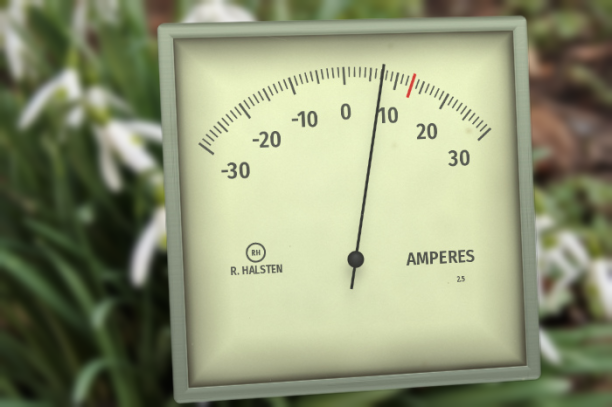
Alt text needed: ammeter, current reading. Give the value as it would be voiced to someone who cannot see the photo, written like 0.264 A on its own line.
7 A
